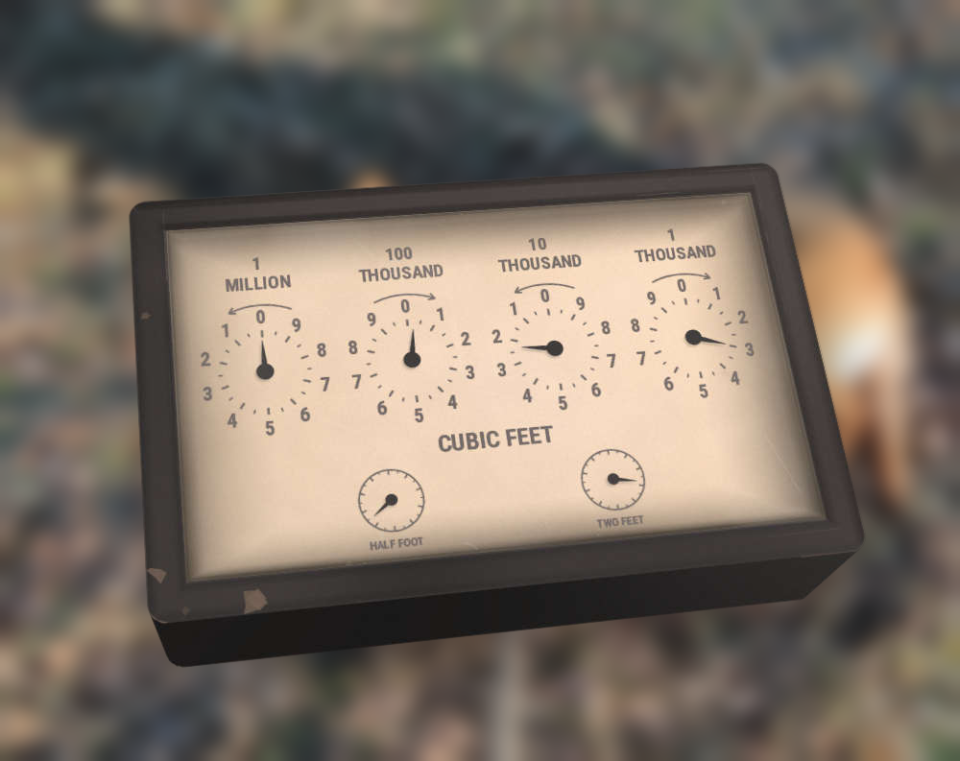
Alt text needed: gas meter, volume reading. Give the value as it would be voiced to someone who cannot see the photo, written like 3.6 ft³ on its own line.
2300 ft³
